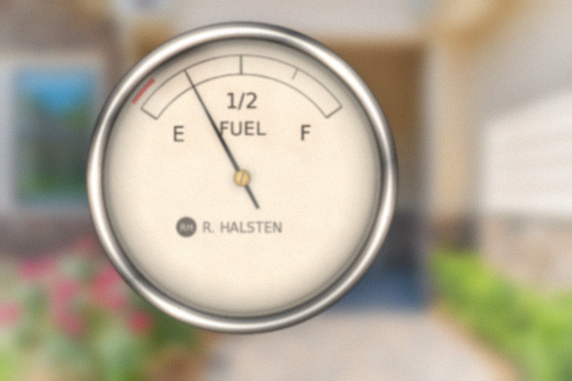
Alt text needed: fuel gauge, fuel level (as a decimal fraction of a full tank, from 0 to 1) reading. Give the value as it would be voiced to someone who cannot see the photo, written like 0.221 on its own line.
0.25
